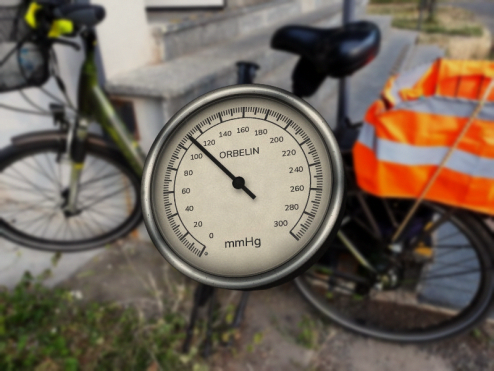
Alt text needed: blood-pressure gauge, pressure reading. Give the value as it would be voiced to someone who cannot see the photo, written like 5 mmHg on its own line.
110 mmHg
